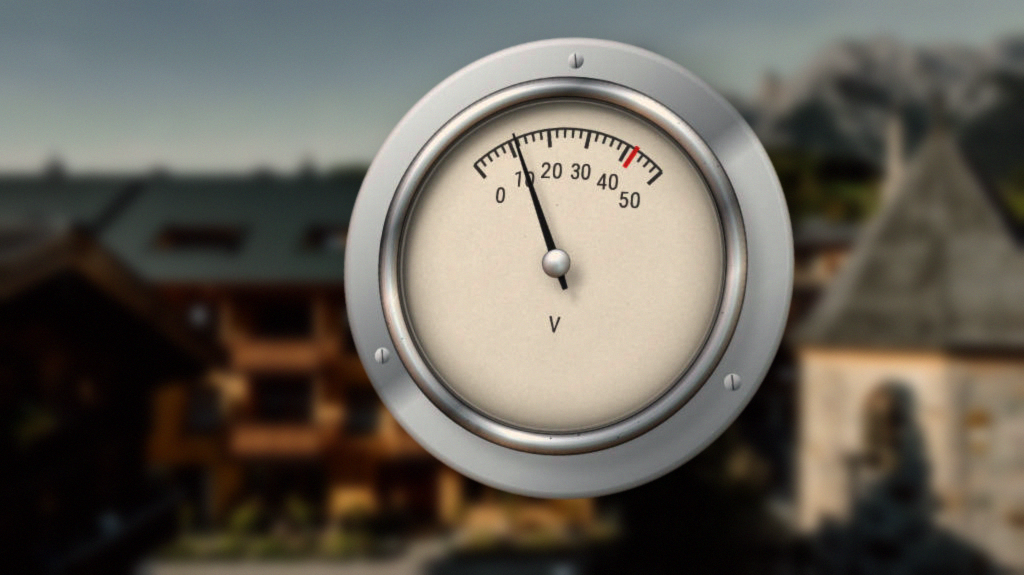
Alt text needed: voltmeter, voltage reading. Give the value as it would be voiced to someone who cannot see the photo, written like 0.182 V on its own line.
12 V
